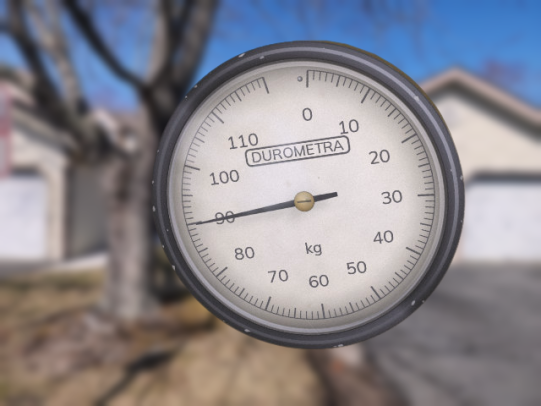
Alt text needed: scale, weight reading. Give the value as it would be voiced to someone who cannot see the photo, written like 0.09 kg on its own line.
90 kg
